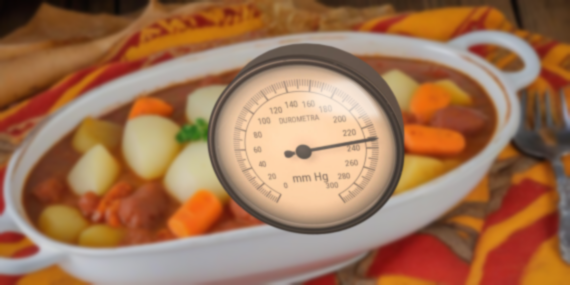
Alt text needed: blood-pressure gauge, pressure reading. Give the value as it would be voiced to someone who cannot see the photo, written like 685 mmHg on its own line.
230 mmHg
